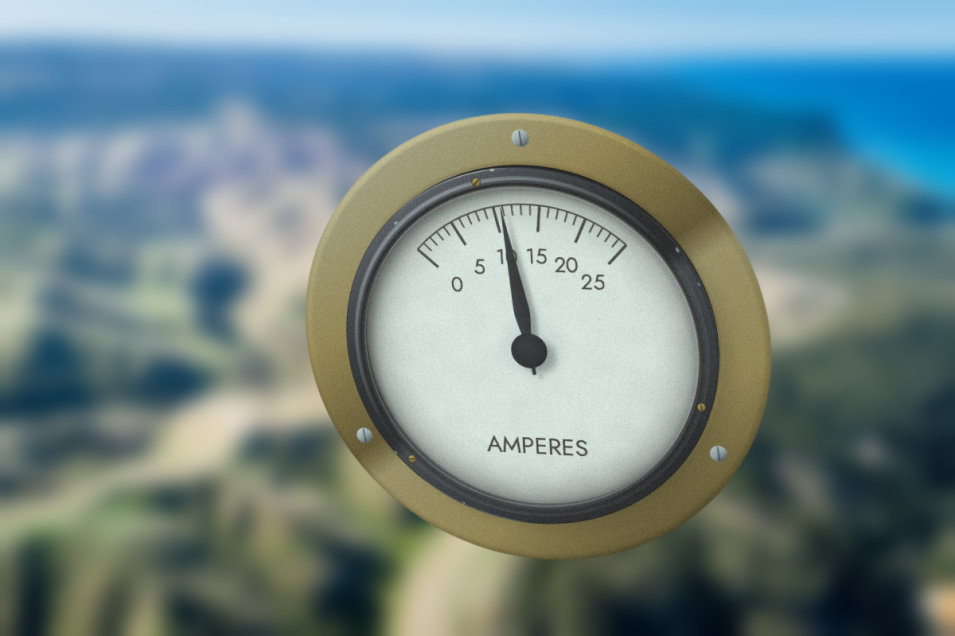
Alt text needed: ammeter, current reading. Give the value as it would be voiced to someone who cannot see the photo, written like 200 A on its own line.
11 A
